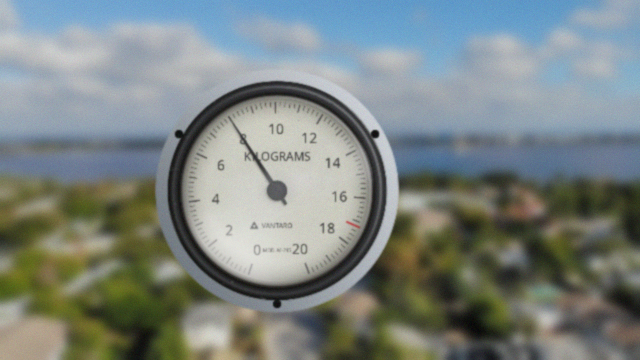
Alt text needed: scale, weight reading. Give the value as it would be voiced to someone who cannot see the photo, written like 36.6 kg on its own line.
8 kg
